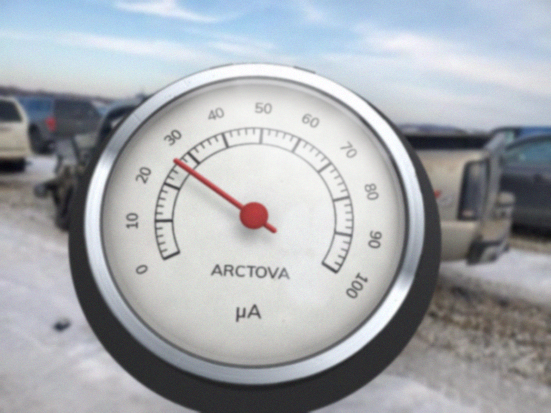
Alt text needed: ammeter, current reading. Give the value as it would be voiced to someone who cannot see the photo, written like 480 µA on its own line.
26 µA
